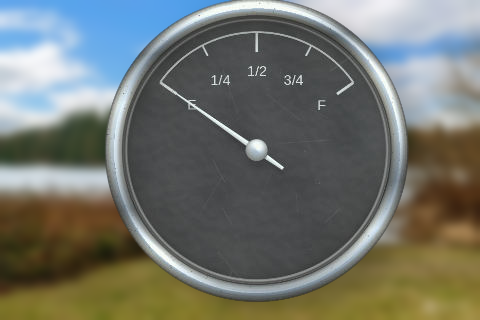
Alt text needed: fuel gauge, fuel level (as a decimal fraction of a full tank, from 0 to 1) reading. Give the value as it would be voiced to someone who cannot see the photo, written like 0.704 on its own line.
0
